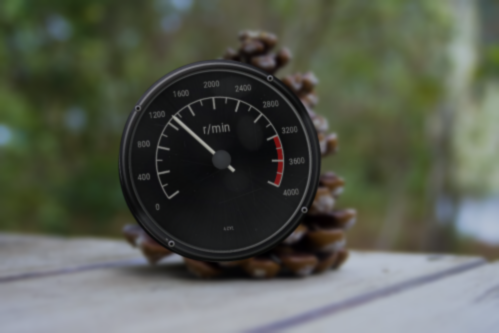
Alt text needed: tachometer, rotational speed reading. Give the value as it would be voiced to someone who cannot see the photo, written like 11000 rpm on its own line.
1300 rpm
